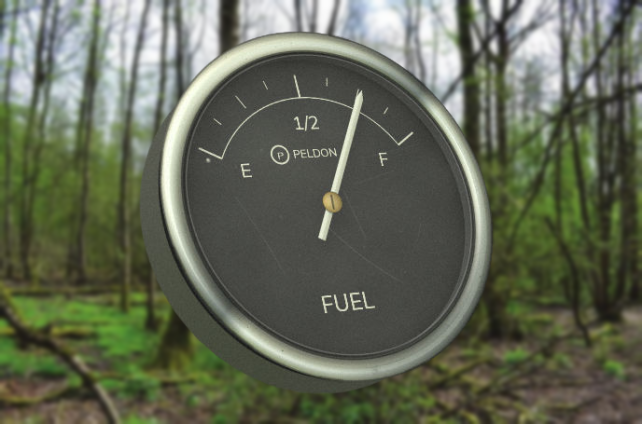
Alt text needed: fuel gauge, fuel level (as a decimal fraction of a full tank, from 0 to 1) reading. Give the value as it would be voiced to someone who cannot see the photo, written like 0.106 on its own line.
0.75
